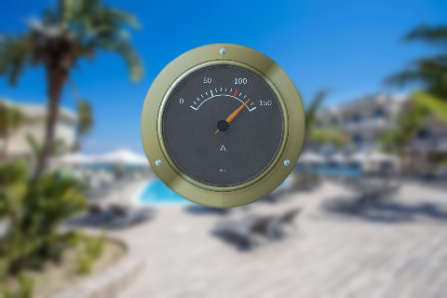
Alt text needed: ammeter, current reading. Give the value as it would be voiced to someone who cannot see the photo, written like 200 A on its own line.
130 A
